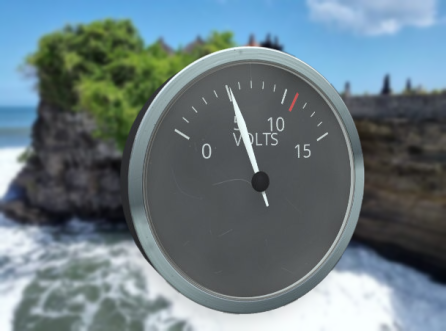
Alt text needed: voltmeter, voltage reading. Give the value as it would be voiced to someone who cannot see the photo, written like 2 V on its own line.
5 V
